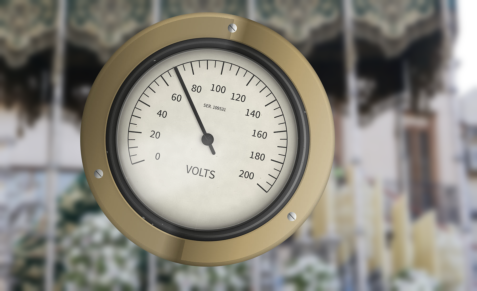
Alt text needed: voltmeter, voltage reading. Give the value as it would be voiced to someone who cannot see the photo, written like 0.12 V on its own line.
70 V
